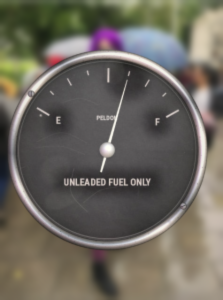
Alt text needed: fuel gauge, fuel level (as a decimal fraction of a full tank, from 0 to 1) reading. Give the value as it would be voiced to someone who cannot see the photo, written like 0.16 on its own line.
0.625
